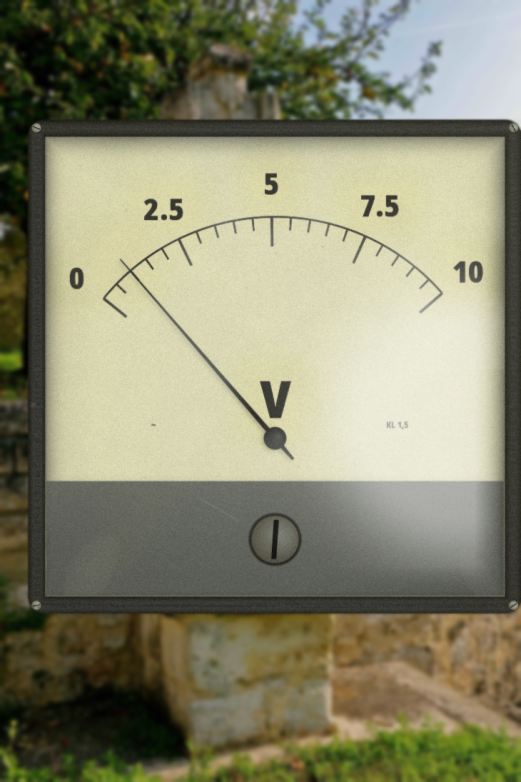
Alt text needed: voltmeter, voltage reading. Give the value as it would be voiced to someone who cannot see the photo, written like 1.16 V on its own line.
1 V
